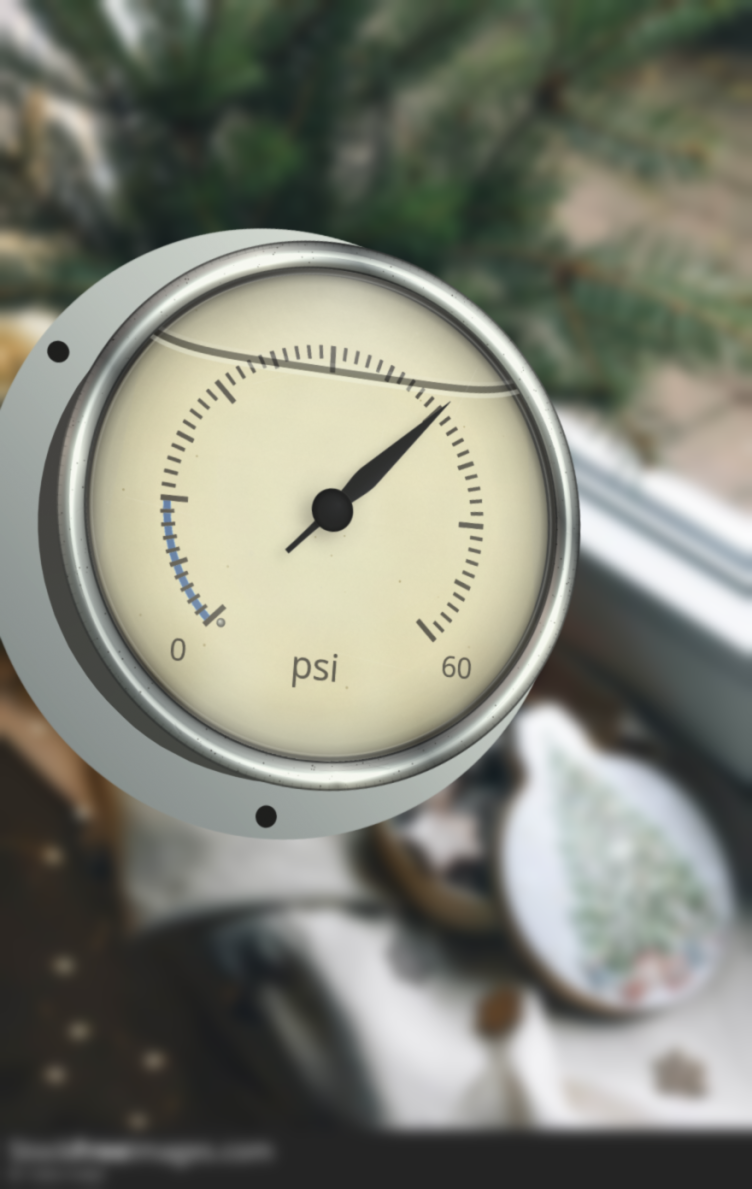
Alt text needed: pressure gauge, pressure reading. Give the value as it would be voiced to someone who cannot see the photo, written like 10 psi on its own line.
40 psi
